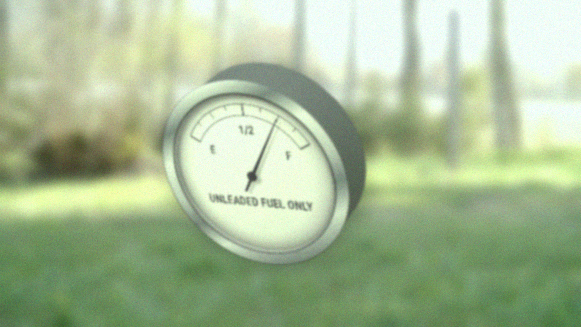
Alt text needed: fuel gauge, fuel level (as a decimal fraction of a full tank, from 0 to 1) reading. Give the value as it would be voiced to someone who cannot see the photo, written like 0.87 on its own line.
0.75
